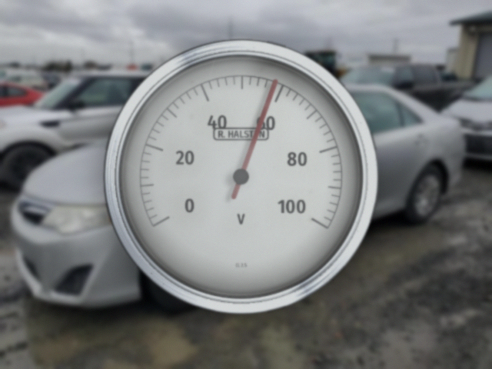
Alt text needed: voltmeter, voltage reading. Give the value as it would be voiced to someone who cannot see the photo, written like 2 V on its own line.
58 V
